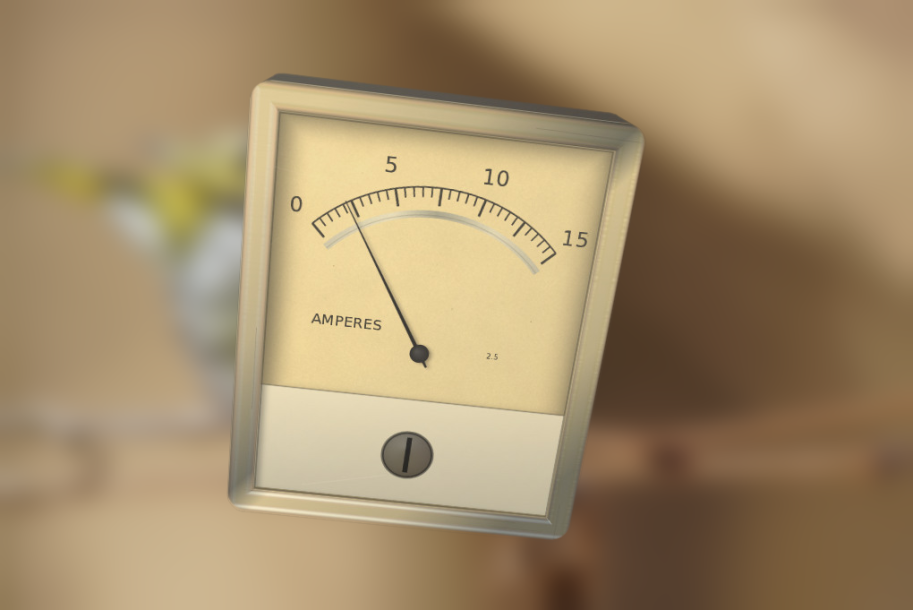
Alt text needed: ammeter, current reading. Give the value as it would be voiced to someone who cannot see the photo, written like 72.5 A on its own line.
2.25 A
